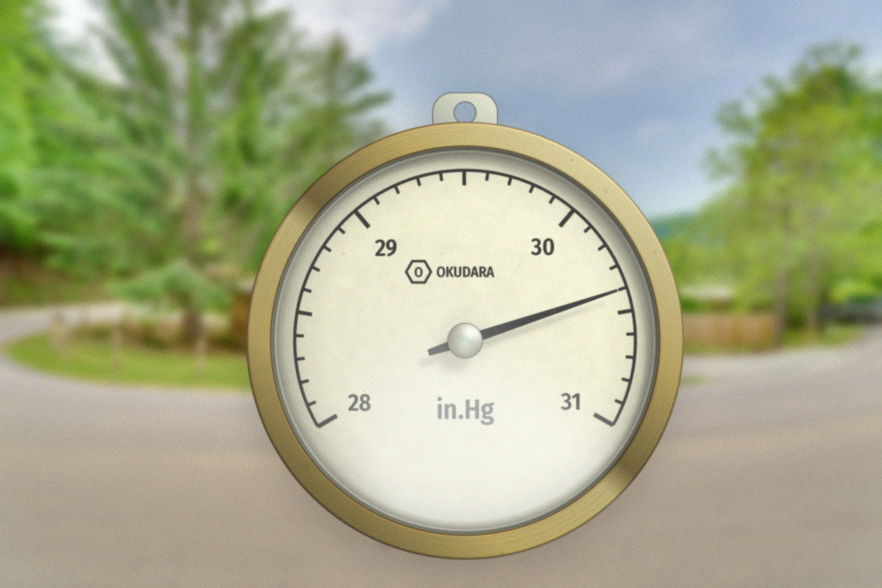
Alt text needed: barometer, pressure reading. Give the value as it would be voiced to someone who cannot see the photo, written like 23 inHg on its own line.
30.4 inHg
